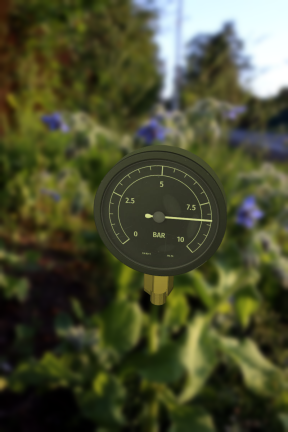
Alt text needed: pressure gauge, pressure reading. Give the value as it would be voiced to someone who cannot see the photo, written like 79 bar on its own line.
8.25 bar
